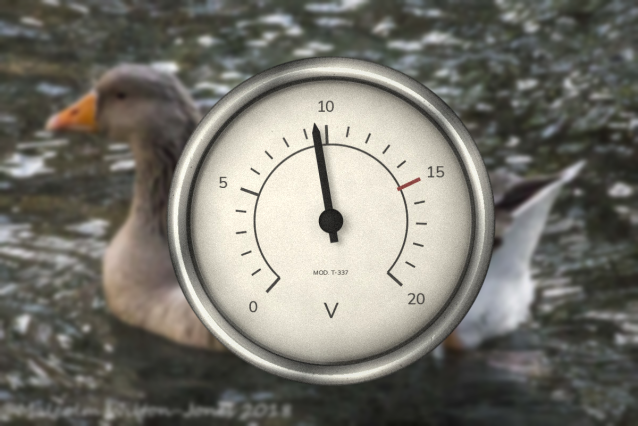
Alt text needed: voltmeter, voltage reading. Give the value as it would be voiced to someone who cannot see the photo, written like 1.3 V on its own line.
9.5 V
